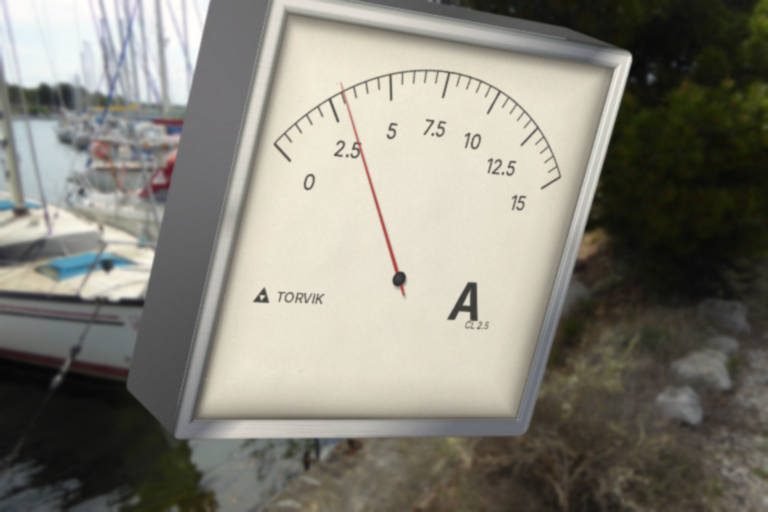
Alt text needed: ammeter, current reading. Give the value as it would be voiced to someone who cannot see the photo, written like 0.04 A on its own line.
3 A
